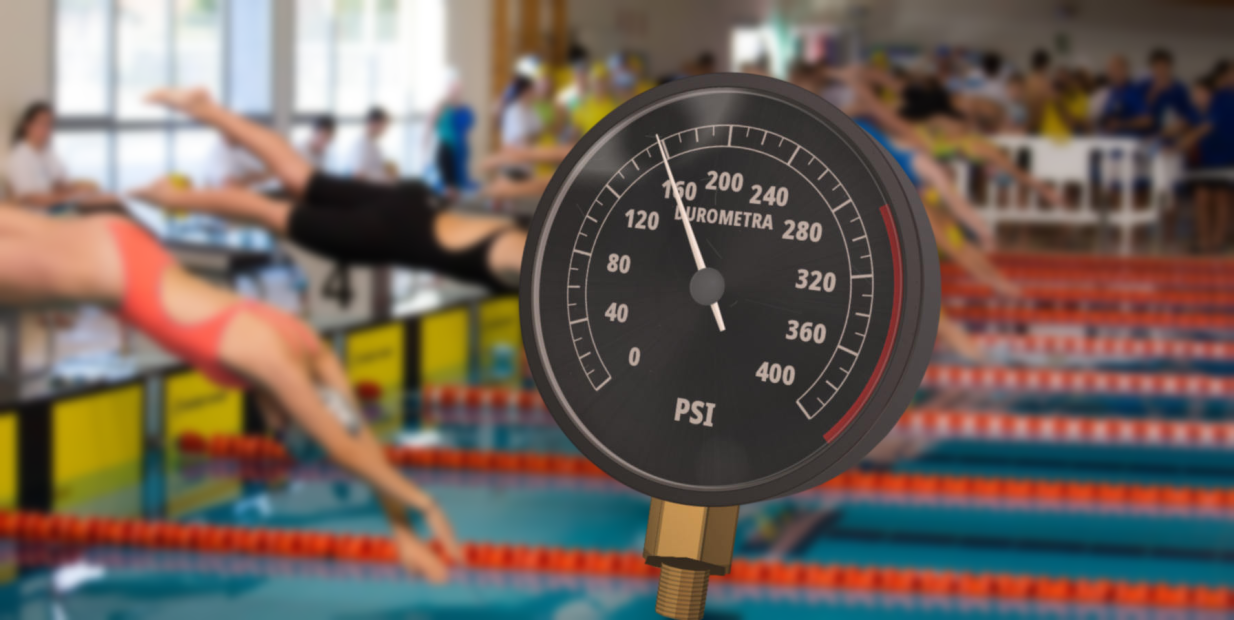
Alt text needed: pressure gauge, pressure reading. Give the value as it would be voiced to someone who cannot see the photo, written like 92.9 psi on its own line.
160 psi
